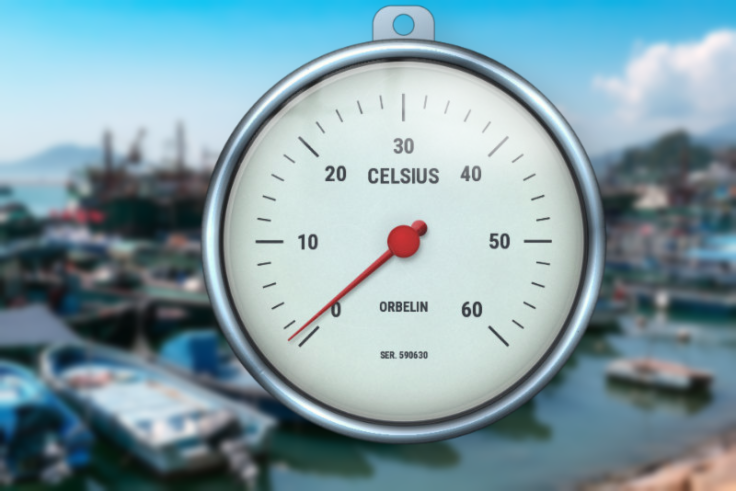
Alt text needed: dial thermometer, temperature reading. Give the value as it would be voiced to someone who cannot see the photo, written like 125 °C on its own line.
1 °C
